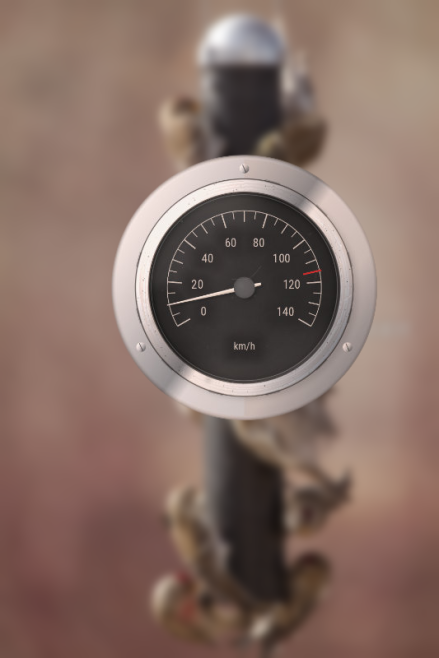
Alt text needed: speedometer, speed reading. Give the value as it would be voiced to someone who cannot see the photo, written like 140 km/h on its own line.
10 km/h
